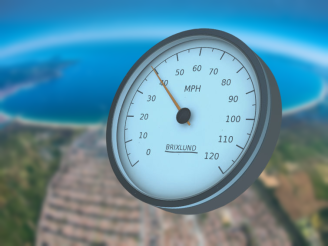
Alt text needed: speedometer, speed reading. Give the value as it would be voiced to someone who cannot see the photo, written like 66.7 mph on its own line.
40 mph
